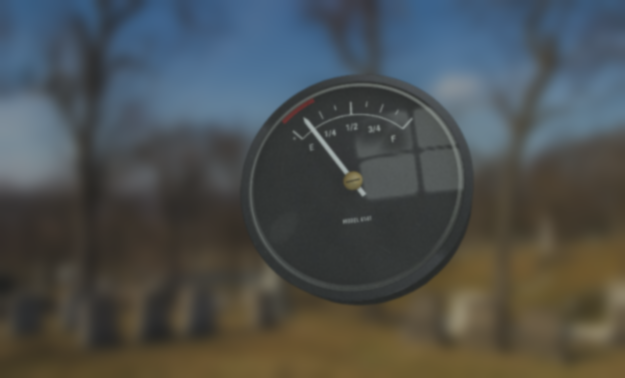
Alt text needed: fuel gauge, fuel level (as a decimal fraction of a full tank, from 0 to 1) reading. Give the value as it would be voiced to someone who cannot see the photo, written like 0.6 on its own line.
0.125
